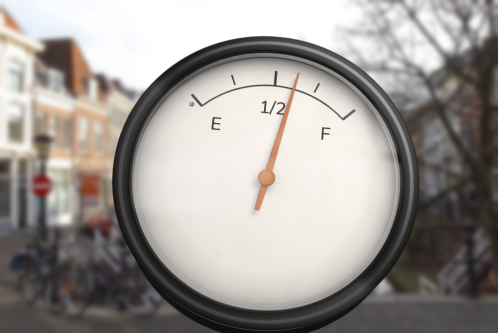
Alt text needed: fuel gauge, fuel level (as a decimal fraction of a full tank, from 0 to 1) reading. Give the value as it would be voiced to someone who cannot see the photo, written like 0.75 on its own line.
0.625
